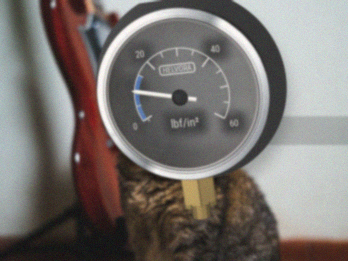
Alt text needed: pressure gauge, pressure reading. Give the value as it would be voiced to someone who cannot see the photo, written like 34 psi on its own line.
10 psi
